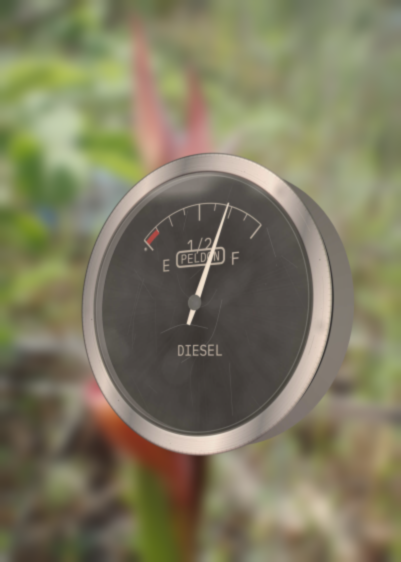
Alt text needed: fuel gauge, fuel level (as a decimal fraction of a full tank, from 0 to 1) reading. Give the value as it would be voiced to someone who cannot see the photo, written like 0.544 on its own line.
0.75
